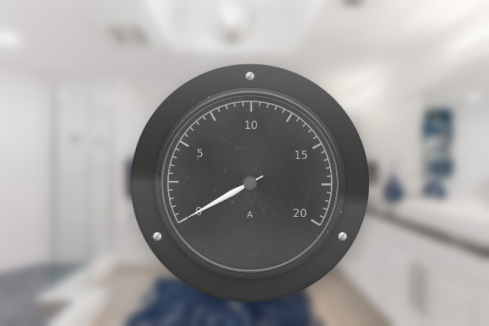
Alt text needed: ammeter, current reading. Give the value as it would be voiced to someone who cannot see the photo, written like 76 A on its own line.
0 A
